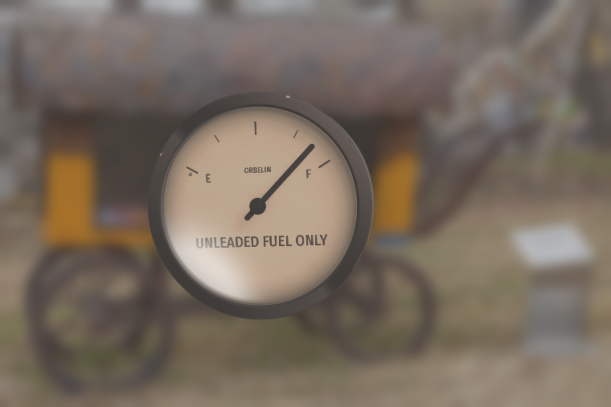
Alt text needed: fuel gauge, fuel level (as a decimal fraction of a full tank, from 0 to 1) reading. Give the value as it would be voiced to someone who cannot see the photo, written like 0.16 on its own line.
0.875
